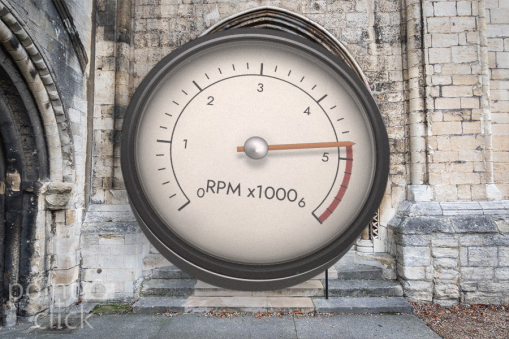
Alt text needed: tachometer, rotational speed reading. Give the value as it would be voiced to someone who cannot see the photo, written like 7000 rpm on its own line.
4800 rpm
